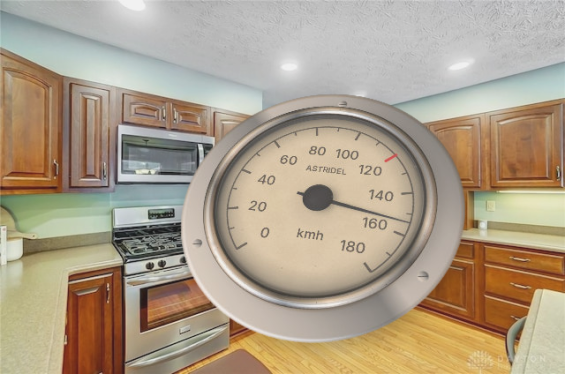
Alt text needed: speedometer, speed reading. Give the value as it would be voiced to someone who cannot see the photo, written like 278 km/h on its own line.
155 km/h
